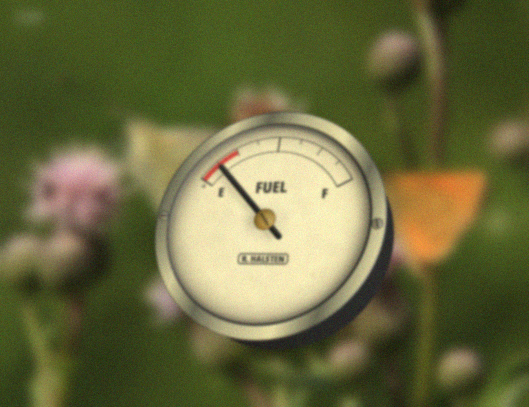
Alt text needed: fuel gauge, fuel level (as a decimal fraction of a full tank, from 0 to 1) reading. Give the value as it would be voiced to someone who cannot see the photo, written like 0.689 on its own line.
0.125
